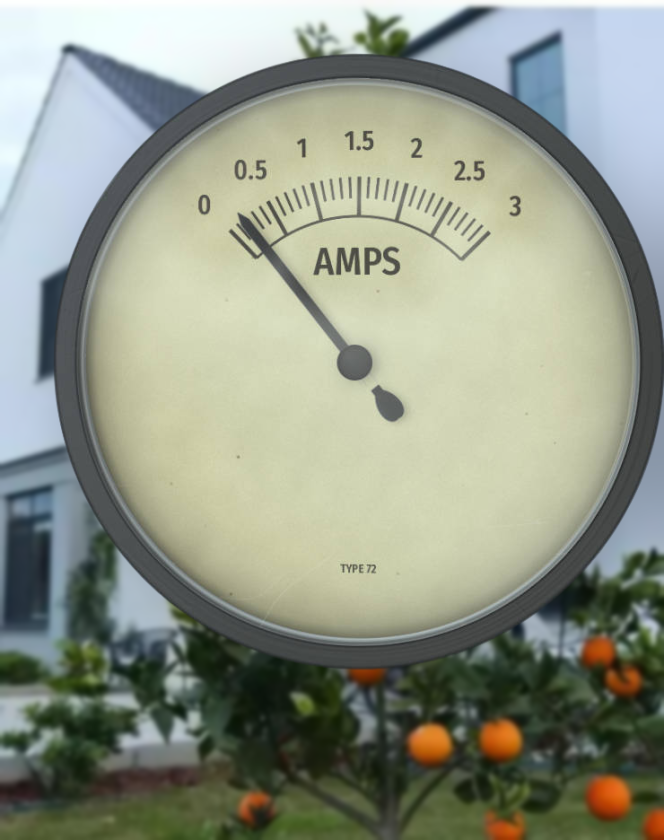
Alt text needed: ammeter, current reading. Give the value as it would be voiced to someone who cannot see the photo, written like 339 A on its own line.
0.2 A
